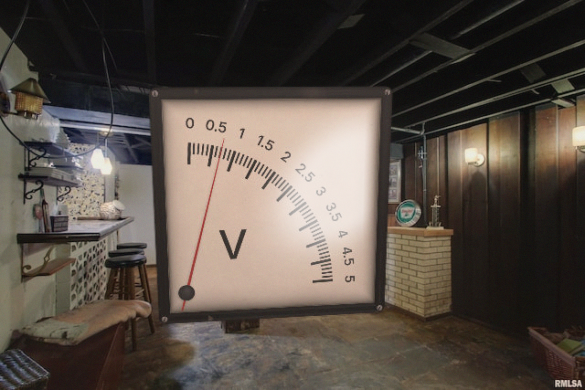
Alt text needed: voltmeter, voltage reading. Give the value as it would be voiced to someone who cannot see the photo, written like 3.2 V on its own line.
0.7 V
